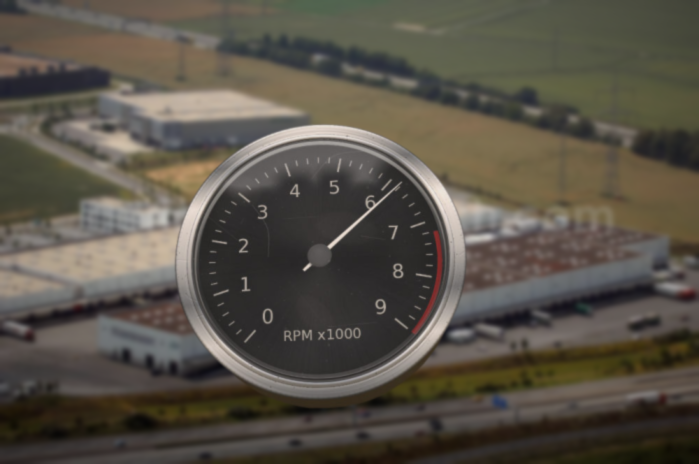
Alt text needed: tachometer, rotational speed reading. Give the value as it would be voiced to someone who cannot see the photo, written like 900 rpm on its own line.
6200 rpm
